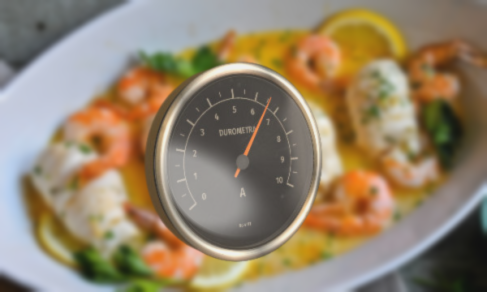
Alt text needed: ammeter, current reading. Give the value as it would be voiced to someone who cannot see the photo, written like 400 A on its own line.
6.5 A
